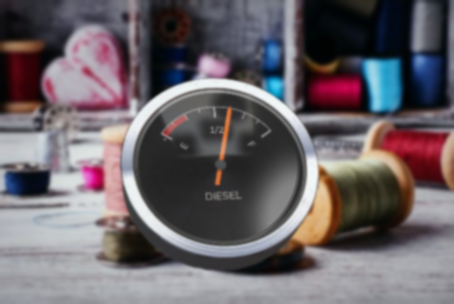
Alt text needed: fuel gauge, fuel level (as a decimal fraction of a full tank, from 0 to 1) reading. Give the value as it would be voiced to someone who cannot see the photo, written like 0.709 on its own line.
0.625
